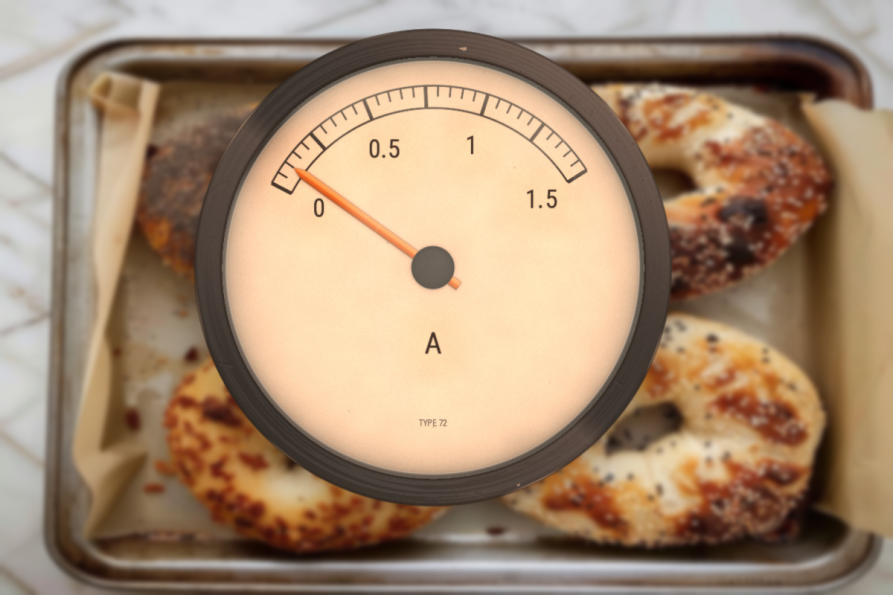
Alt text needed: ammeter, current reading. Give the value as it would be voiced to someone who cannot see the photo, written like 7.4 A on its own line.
0.1 A
